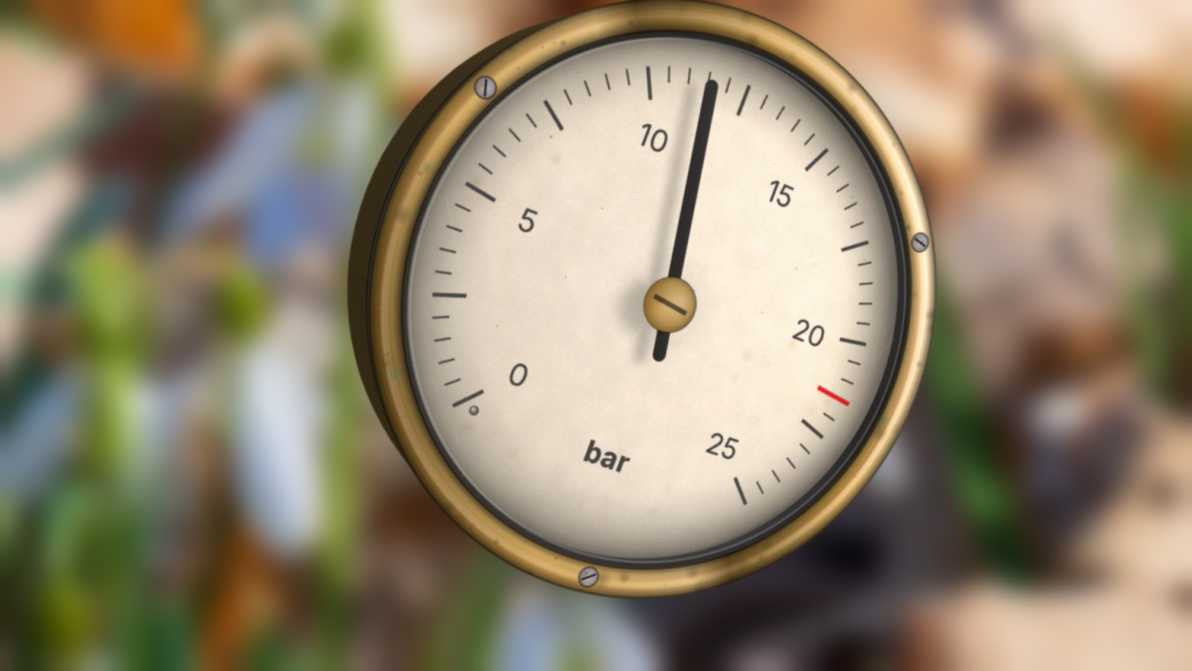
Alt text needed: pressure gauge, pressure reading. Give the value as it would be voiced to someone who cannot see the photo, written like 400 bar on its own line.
11.5 bar
